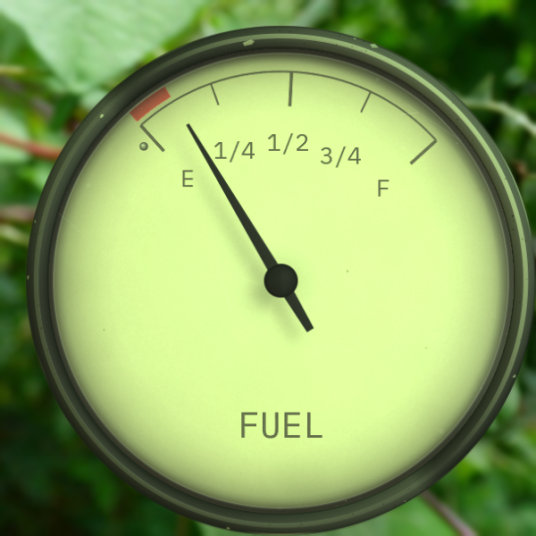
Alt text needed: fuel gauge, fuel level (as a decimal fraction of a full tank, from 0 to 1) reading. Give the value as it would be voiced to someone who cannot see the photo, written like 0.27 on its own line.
0.125
